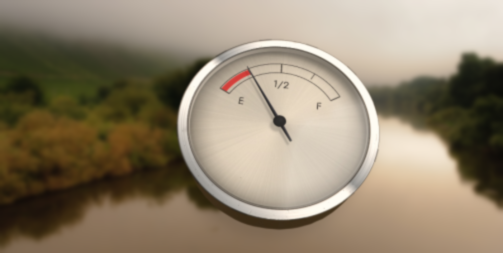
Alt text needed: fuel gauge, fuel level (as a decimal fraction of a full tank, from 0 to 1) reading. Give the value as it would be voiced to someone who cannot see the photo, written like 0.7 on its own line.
0.25
